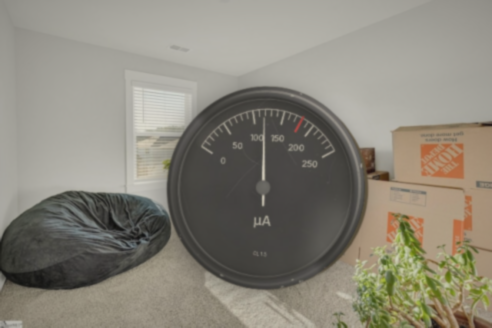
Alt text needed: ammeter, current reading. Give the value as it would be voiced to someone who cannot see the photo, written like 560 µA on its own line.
120 µA
